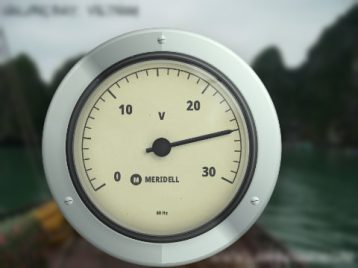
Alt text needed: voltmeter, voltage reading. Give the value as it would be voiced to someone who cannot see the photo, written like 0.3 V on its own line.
25 V
